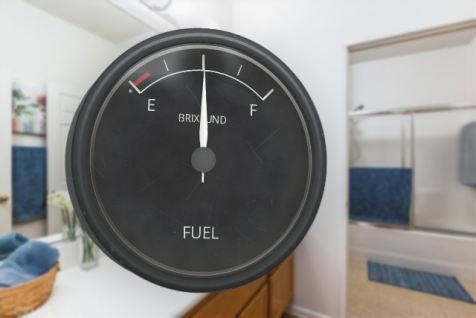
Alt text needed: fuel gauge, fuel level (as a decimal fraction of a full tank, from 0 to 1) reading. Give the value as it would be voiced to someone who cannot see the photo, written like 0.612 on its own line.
0.5
